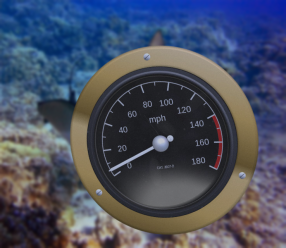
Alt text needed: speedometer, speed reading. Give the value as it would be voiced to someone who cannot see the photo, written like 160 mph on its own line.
5 mph
